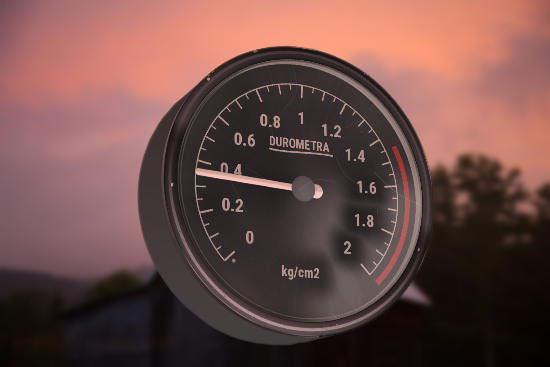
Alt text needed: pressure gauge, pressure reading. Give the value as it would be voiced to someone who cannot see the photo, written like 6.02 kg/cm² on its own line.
0.35 kg/cm²
